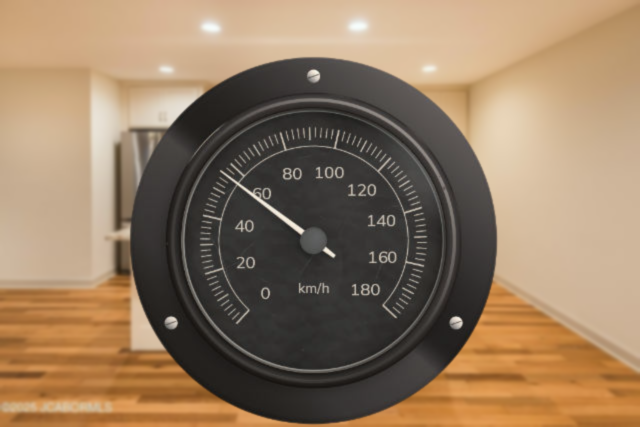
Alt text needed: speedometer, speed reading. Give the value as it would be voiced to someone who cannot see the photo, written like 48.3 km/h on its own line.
56 km/h
